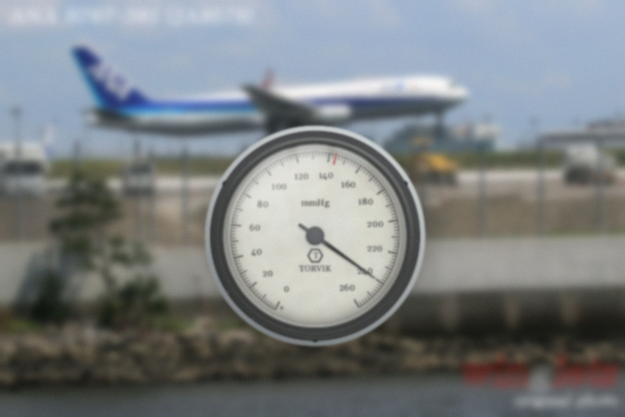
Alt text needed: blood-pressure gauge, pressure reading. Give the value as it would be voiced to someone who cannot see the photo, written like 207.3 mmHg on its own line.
240 mmHg
